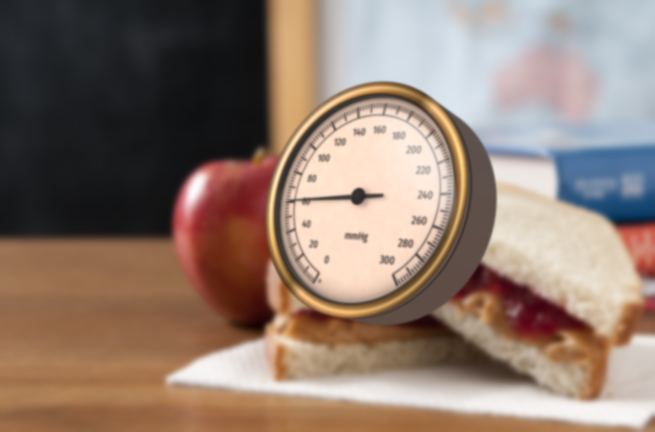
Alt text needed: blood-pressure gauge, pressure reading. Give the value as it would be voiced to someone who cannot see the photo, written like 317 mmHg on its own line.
60 mmHg
